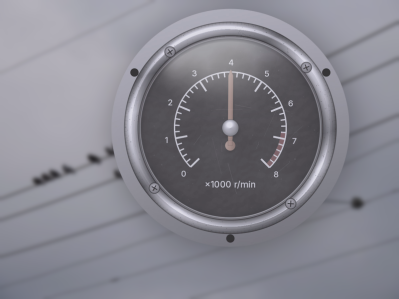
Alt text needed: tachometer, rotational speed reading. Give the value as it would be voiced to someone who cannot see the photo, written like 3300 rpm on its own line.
4000 rpm
